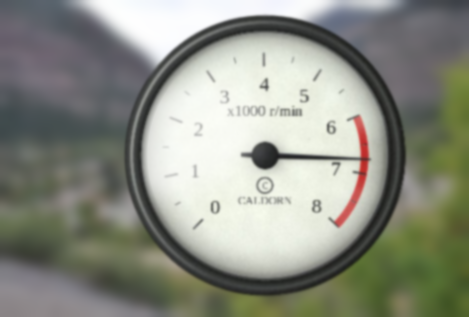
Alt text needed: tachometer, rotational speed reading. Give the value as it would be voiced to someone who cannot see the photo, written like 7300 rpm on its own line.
6750 rpm
